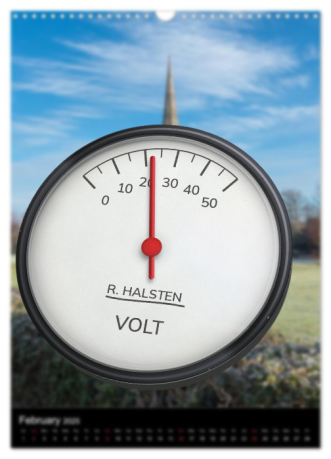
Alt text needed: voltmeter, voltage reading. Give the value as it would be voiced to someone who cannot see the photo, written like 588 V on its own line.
22.5 V
